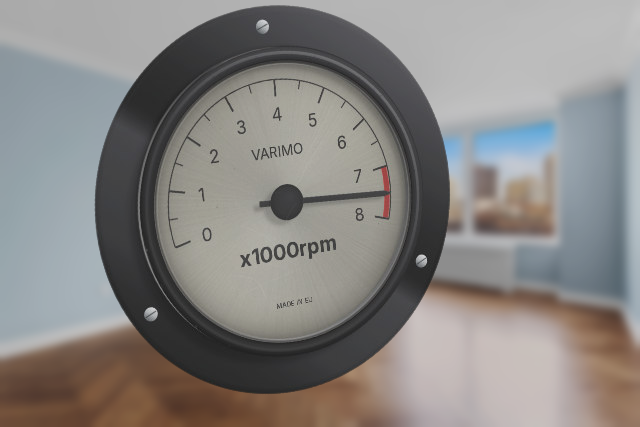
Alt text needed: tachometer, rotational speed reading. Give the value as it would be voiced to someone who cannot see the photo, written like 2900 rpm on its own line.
7500 rpm
